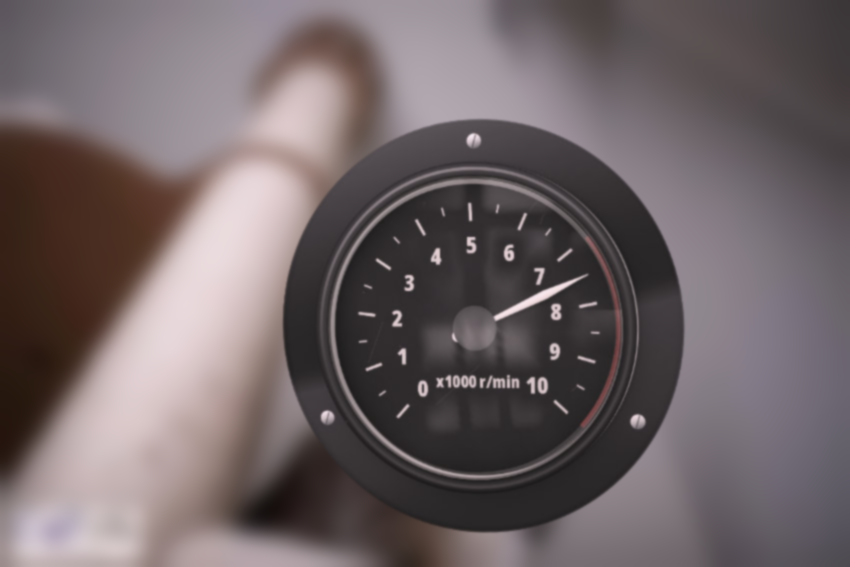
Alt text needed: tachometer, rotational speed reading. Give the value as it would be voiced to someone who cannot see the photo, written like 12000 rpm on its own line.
7500 rpm
